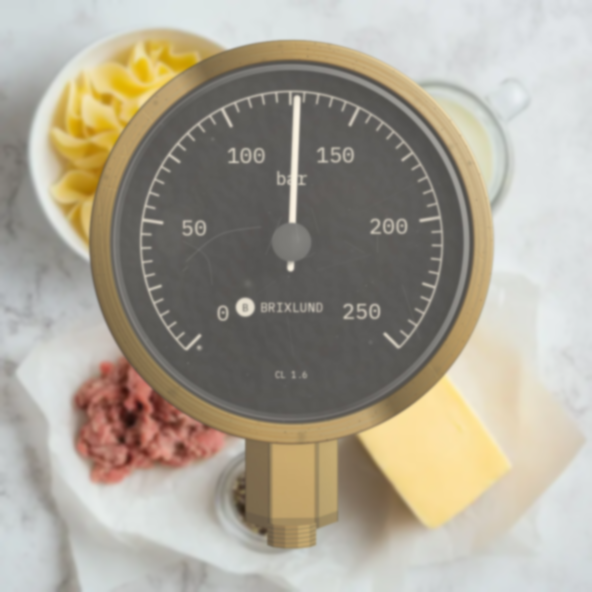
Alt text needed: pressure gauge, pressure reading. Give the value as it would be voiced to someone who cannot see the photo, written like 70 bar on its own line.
127.5 bar
